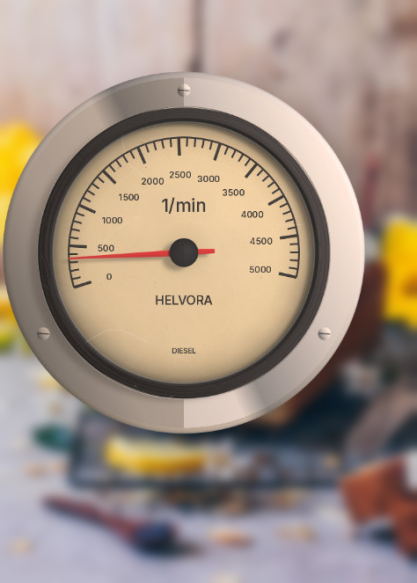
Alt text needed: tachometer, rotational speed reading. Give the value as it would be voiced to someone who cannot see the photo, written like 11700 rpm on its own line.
350 rpm
